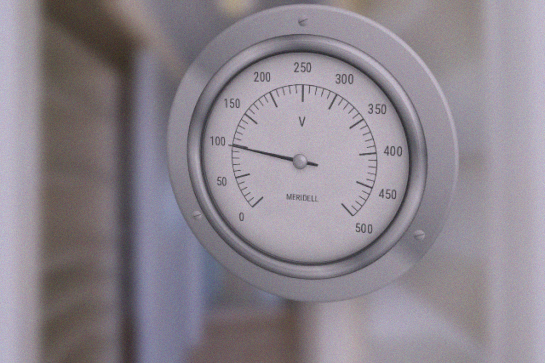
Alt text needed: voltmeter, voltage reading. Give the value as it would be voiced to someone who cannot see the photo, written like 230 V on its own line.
100 V
